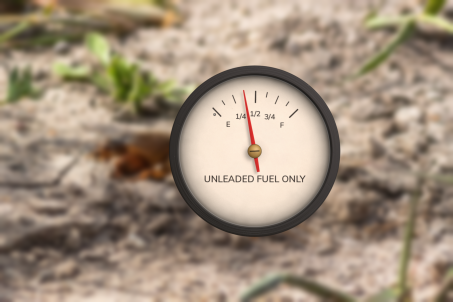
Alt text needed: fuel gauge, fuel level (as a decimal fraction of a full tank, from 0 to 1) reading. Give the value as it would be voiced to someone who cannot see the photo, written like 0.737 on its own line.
0.375
